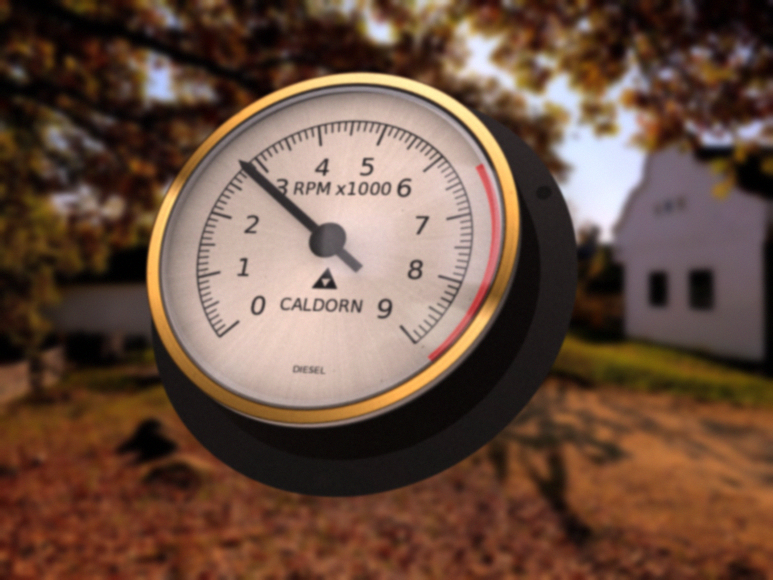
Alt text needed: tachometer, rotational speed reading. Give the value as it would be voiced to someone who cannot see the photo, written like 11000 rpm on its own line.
2800 rpm
